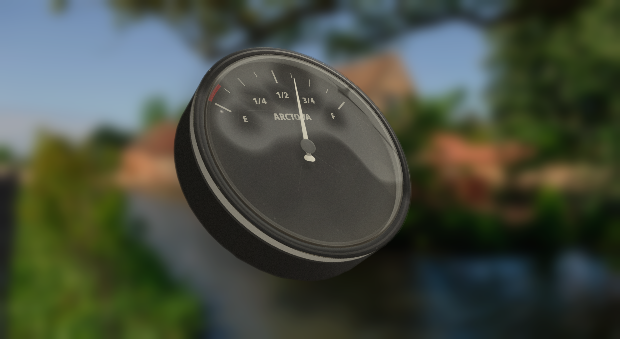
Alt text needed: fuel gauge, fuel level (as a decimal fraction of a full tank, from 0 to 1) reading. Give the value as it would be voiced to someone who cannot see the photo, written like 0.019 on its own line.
0.625
